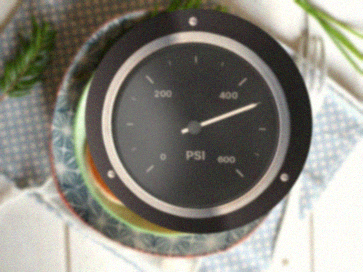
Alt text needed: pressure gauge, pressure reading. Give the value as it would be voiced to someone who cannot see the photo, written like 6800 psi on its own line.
450 psi
